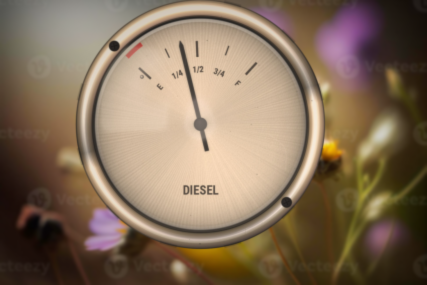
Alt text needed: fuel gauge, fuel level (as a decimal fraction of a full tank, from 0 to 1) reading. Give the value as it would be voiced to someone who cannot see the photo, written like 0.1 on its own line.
0.375
